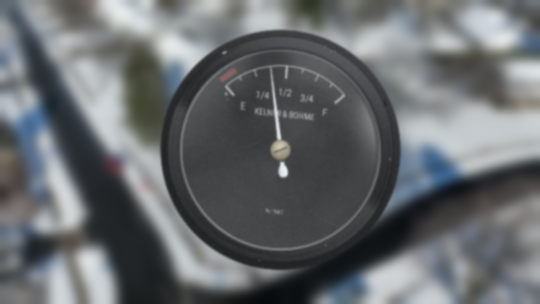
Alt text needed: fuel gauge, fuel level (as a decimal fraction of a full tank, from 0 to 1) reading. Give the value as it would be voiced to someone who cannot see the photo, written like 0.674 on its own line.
0.375
